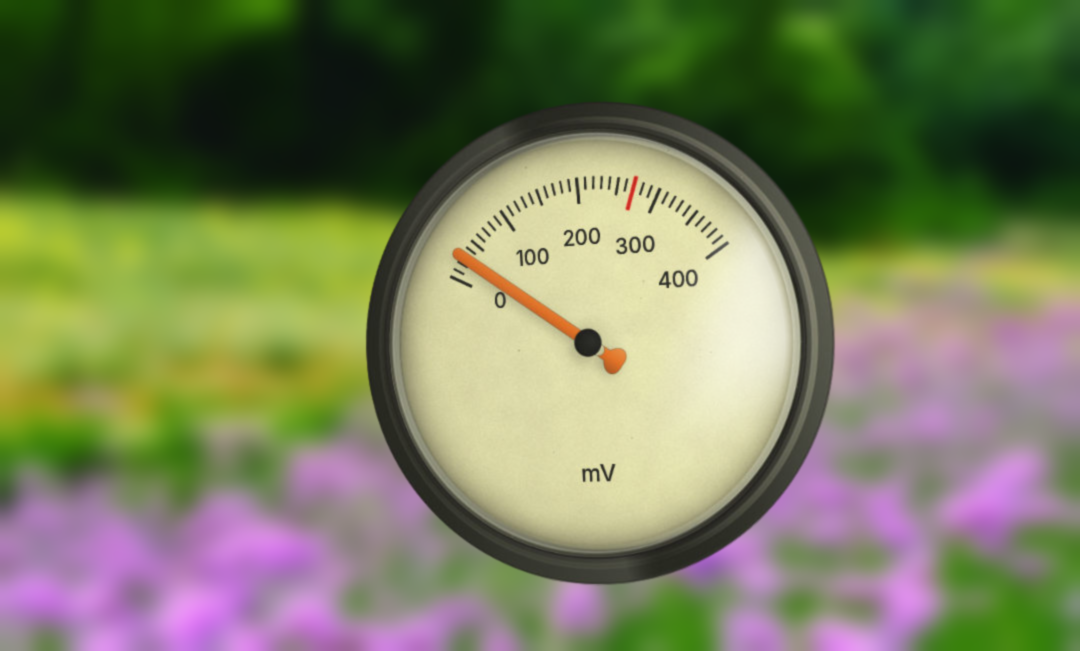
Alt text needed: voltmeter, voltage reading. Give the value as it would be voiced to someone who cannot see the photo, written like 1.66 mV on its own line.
30 mV
